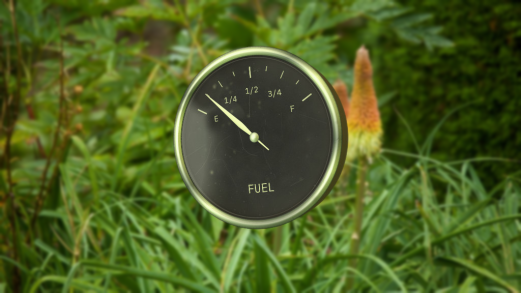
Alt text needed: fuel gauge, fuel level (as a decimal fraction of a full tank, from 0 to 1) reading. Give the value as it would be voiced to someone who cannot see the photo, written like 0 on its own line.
0.125
